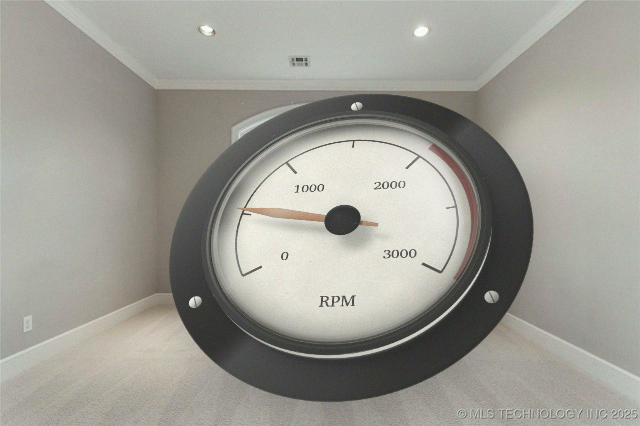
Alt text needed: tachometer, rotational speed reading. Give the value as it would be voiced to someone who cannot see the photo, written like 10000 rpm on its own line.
500 rpm
